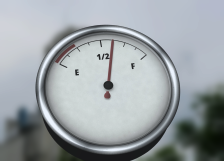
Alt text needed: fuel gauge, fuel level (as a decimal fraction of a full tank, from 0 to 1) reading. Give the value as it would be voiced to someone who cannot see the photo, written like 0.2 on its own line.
0.625
